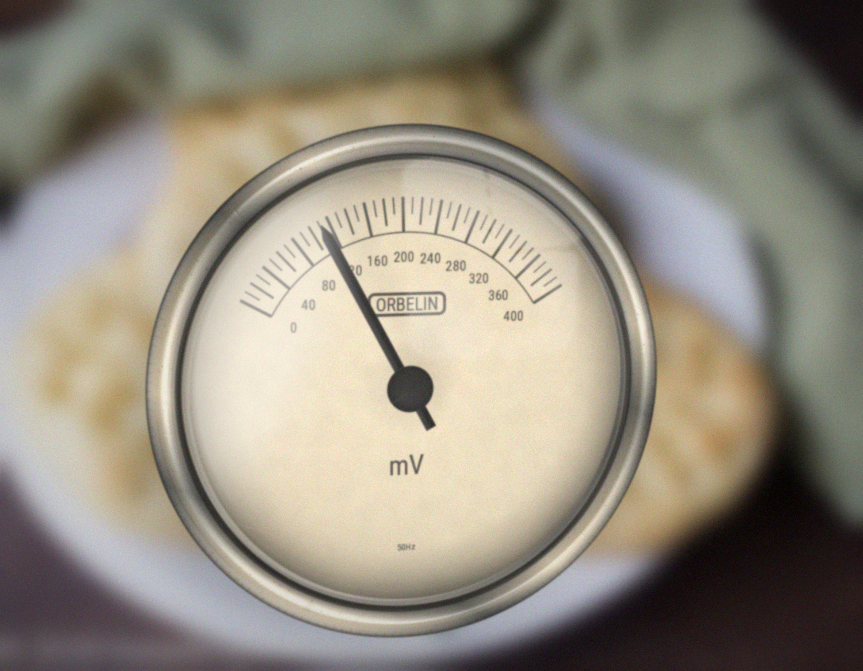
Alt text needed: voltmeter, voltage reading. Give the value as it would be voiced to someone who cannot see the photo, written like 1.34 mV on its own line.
110 mV
